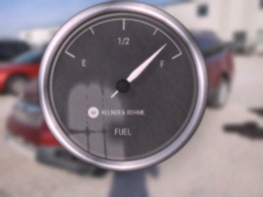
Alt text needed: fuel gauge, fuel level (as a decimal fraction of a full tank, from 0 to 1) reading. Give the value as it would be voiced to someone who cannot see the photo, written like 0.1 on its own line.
0.875
